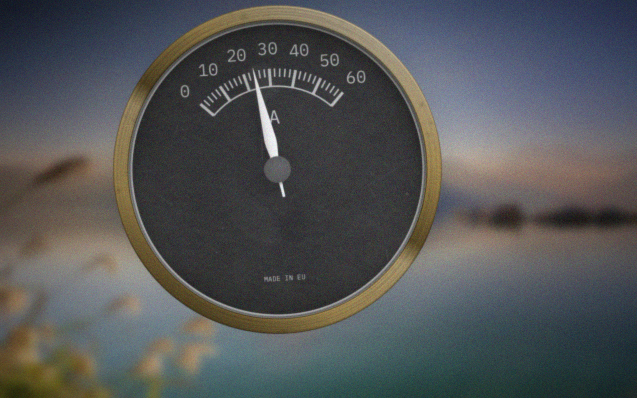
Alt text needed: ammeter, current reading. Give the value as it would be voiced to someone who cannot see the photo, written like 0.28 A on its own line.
24 A
